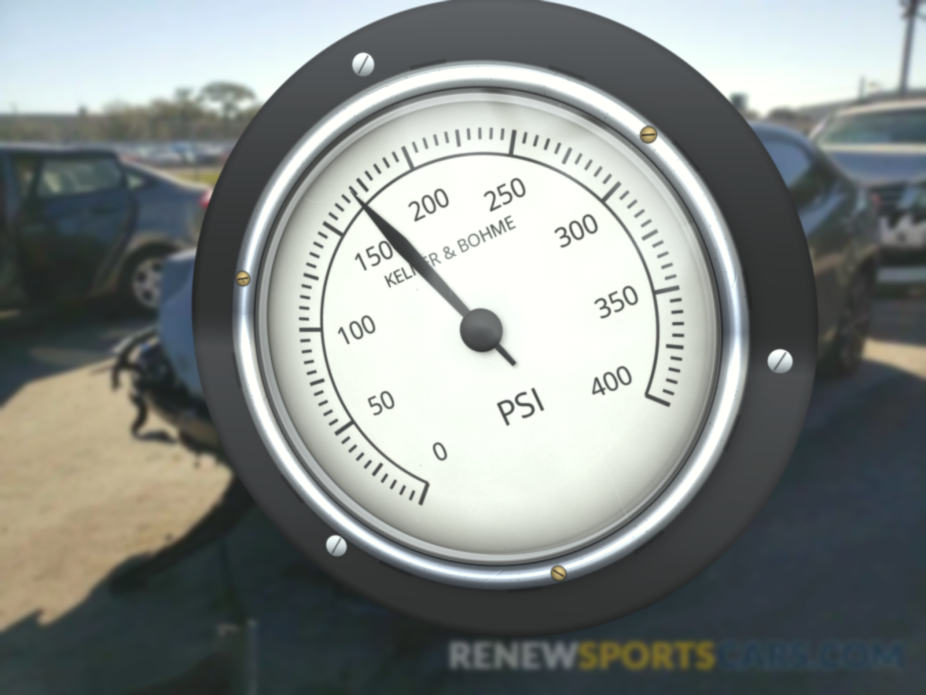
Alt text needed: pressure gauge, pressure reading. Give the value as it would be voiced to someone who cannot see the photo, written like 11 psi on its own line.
170 psi
